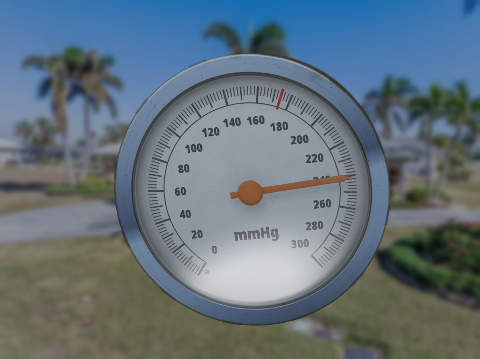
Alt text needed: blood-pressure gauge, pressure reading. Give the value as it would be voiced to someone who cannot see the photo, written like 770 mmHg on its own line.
240 mmHg
